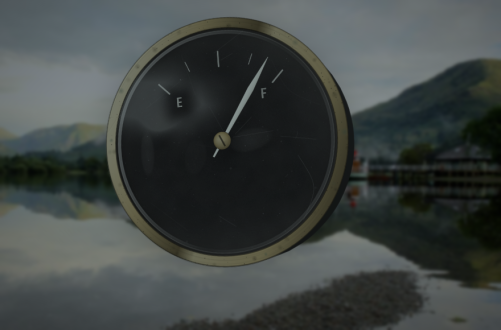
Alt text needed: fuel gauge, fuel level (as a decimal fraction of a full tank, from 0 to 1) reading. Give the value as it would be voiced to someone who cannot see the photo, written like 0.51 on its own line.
0.875
